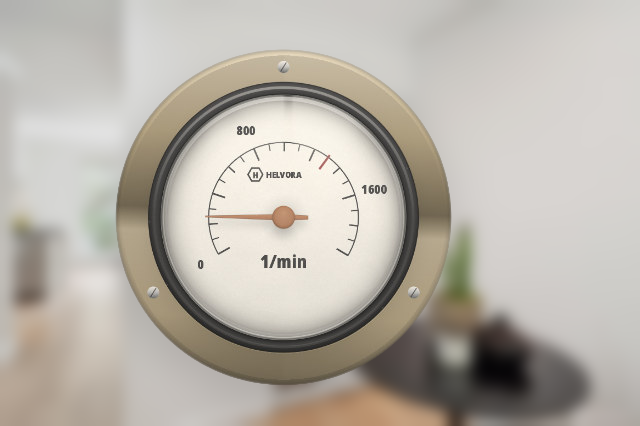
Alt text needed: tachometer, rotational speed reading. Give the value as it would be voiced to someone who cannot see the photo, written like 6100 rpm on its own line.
250 rpm
